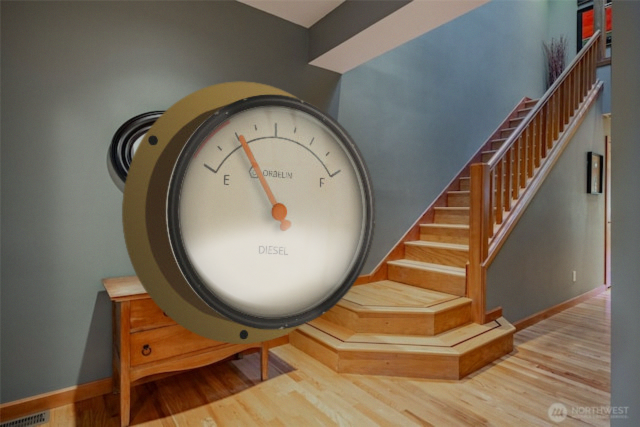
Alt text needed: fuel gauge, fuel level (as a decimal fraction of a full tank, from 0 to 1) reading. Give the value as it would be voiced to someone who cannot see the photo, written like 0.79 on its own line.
0.25
